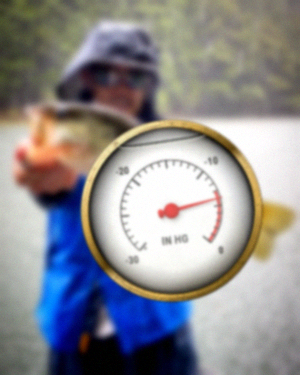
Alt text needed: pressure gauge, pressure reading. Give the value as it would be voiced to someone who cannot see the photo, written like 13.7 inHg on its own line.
-6 inHg
